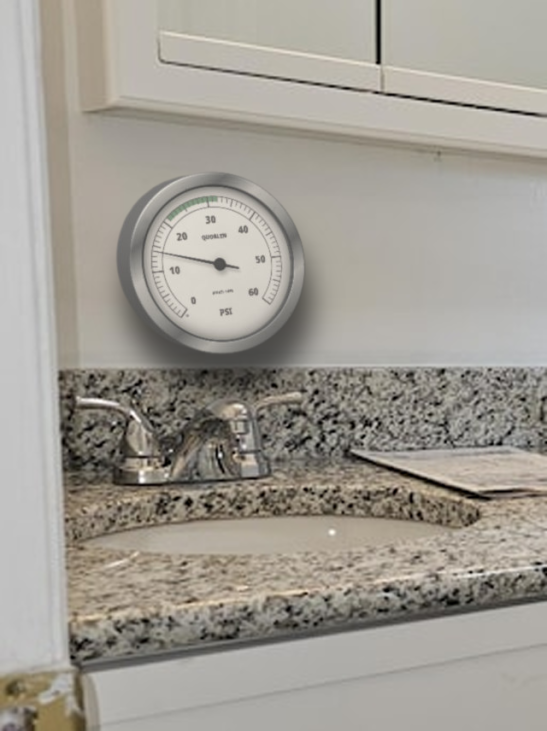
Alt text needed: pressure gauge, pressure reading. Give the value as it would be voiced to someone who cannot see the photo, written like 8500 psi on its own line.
14 psi
